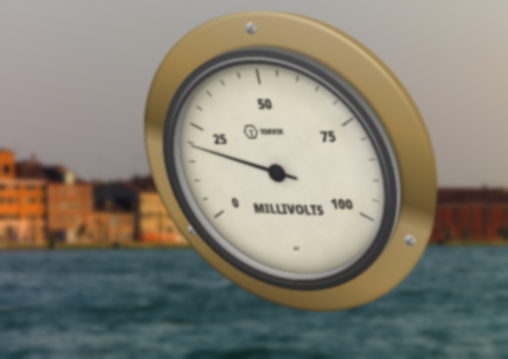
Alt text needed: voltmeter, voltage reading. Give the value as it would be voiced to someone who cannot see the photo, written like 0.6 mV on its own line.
20 mV
